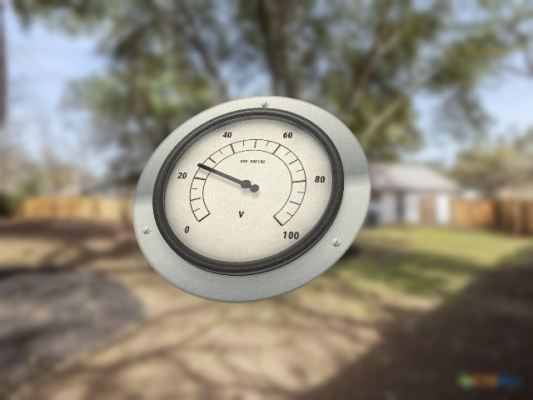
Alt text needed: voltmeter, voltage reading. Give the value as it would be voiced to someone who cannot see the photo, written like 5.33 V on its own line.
25 V
